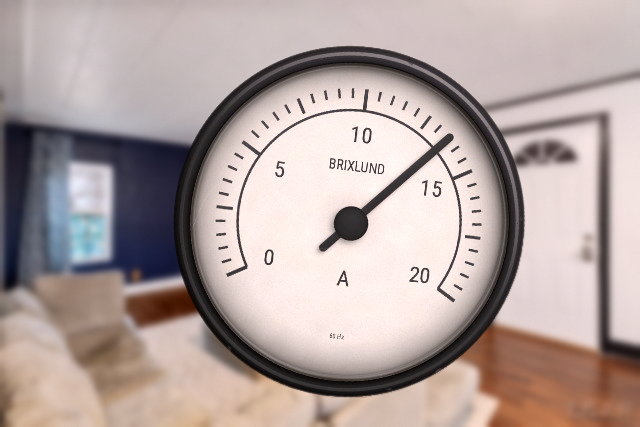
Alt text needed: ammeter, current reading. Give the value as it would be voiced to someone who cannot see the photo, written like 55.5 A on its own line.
13.5 A
